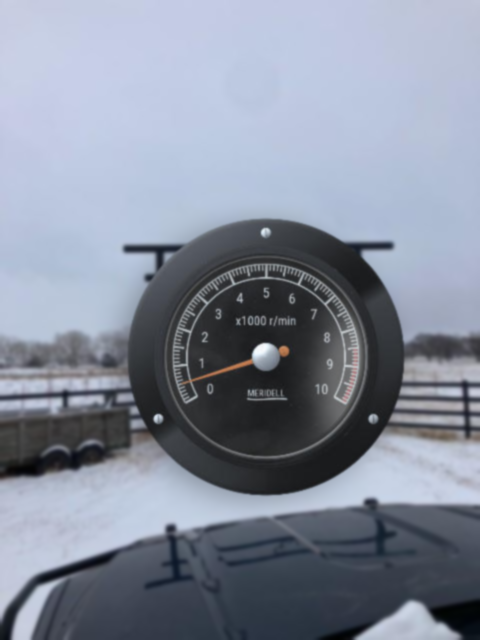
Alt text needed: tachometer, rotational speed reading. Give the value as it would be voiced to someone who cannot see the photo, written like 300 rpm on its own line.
500 rpm
